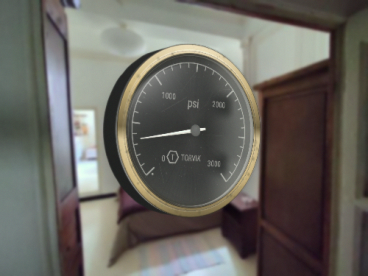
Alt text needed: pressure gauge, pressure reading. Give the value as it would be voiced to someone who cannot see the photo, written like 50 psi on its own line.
350 psi
